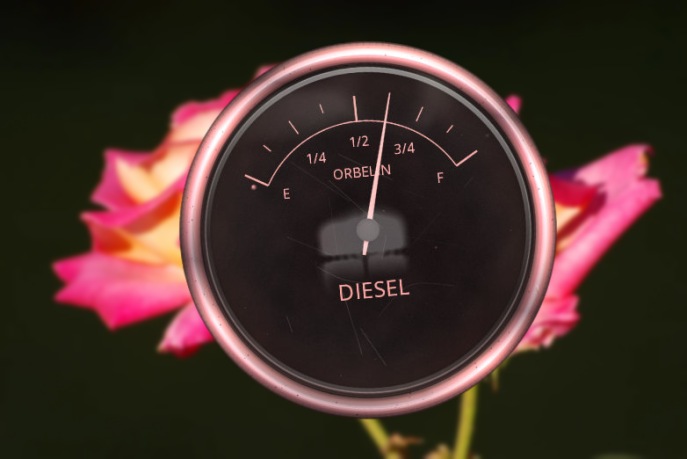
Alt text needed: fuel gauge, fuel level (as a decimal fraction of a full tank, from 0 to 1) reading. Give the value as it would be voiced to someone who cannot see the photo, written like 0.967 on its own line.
0.625
